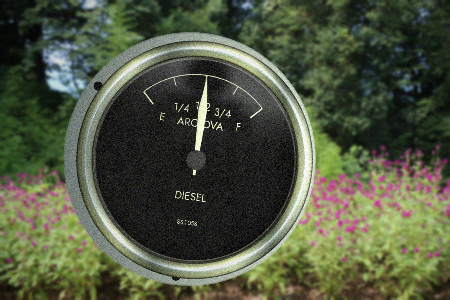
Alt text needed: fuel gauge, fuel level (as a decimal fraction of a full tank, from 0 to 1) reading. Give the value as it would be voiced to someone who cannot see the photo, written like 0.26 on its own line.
0.5
